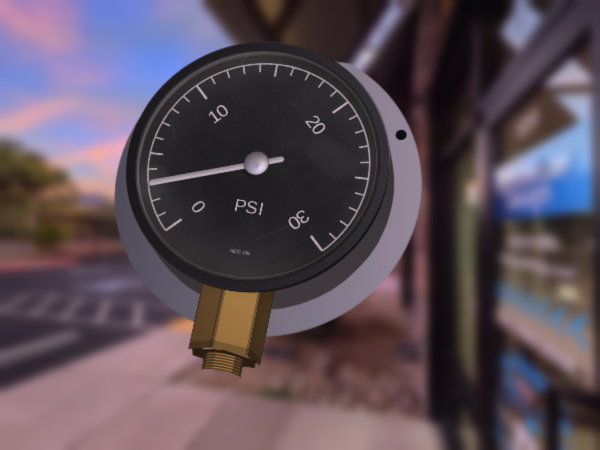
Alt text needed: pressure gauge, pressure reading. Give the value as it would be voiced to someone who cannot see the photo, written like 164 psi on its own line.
3 psi
